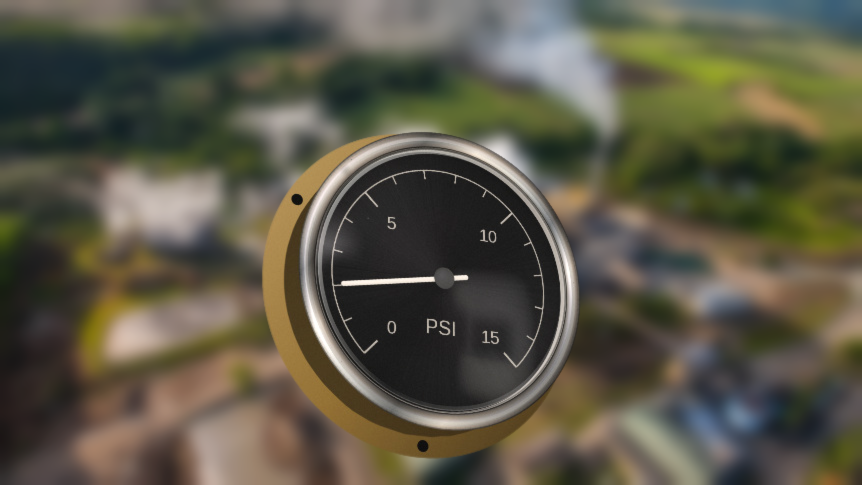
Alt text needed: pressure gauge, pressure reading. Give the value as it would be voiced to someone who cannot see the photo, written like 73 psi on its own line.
2 psi
